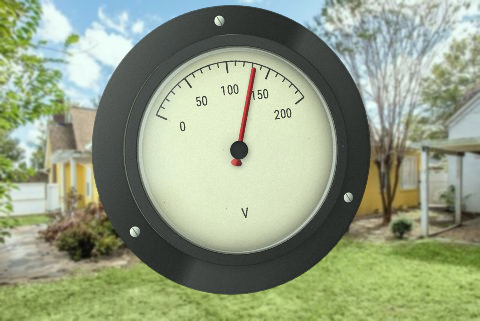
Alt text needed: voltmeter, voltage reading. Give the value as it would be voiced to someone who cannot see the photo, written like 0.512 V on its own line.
130 V
